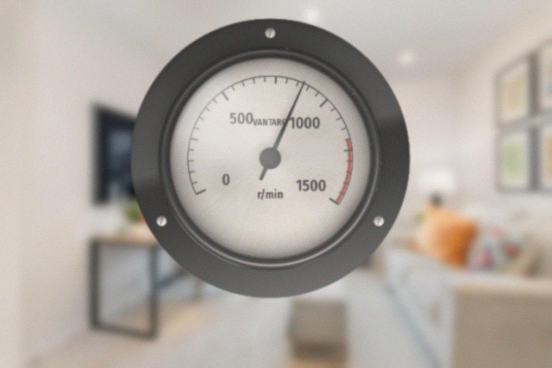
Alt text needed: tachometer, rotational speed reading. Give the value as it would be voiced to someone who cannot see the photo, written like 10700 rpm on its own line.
875 rpm
